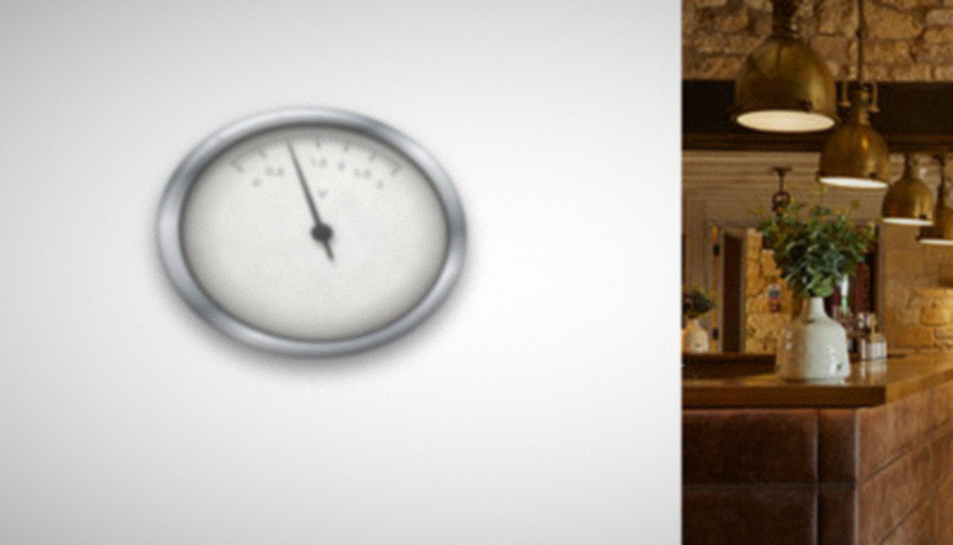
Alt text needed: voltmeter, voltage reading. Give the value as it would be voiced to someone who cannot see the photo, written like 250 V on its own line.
1 V
